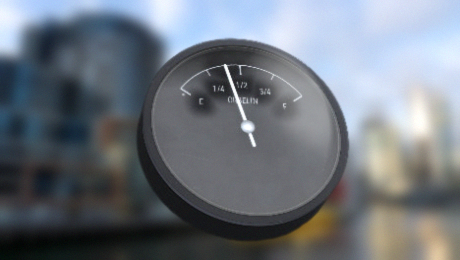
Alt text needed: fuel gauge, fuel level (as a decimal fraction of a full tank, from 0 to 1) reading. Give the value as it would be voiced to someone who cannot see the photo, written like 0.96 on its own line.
0.375
